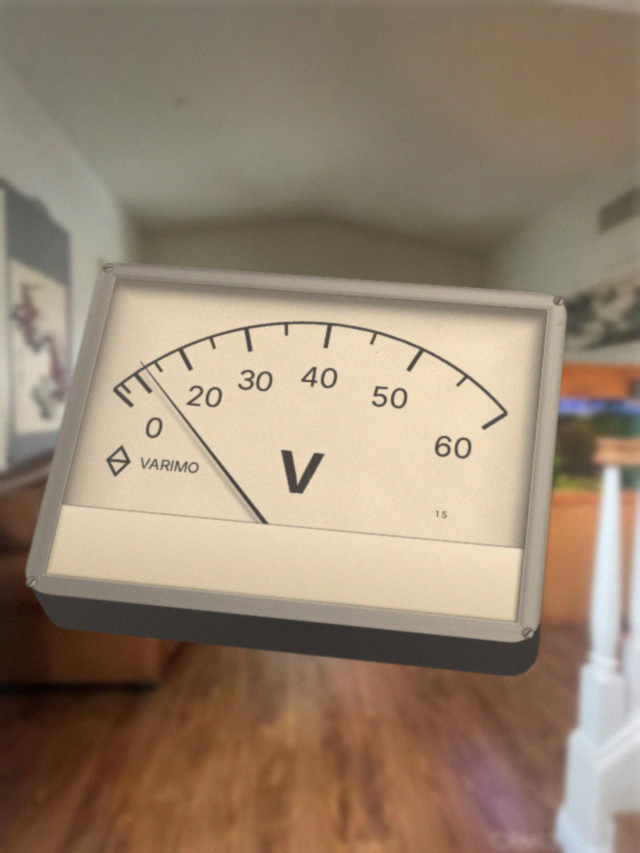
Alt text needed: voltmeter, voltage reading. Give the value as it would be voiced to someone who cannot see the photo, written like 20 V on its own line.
12.5 V
